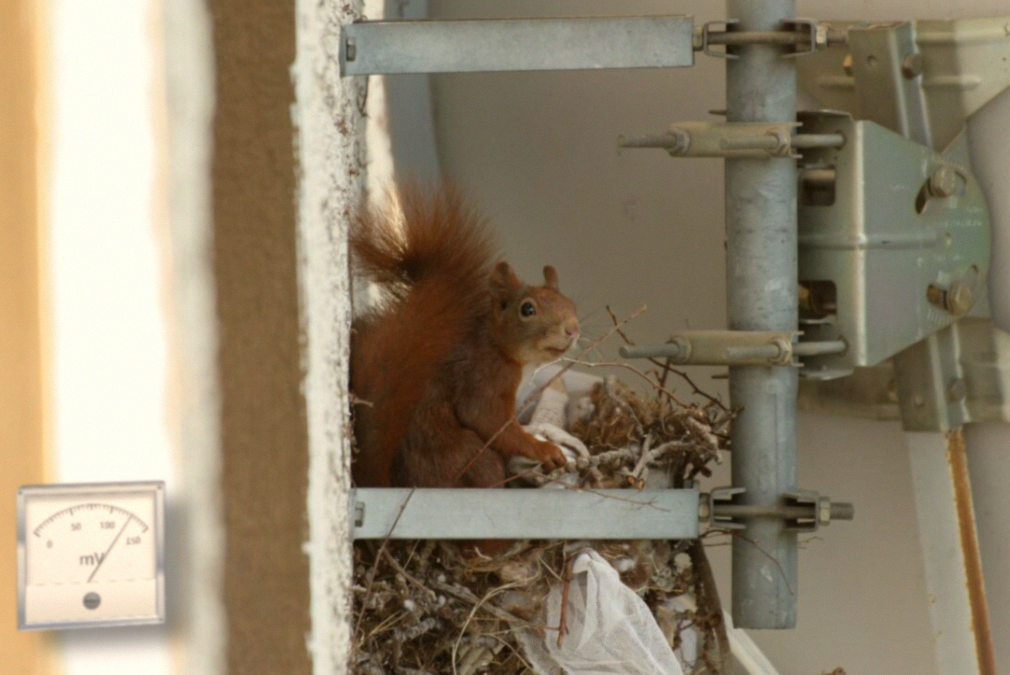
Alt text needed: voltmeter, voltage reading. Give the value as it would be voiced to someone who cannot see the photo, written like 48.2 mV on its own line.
125 mV
